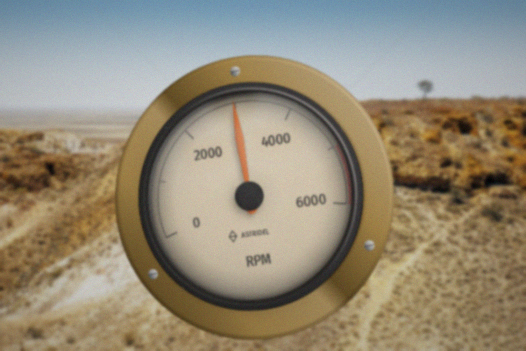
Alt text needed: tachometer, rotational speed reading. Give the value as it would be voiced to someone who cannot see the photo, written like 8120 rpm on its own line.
3000 rpm
